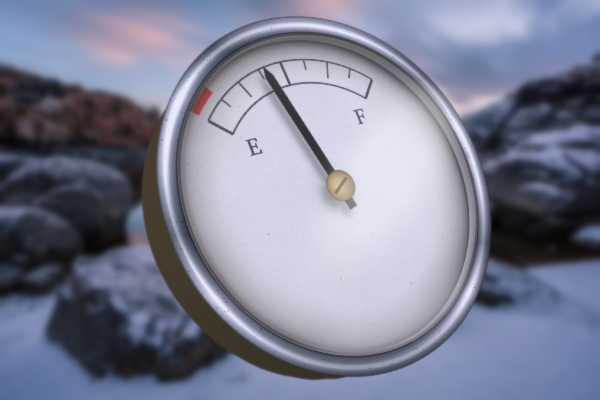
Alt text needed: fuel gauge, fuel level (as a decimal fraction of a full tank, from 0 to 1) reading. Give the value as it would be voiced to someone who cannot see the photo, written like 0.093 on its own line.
0.375
